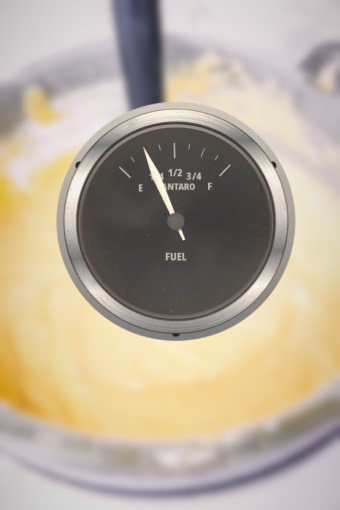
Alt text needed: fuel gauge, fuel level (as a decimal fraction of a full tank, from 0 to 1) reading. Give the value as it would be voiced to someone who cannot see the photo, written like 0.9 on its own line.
0.25
